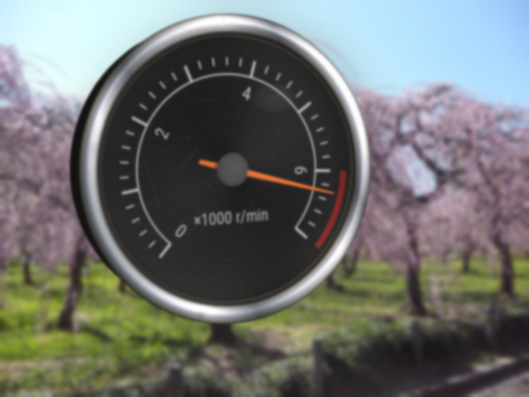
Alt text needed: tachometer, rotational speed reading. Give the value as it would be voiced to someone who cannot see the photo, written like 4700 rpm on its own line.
6300 rpm
